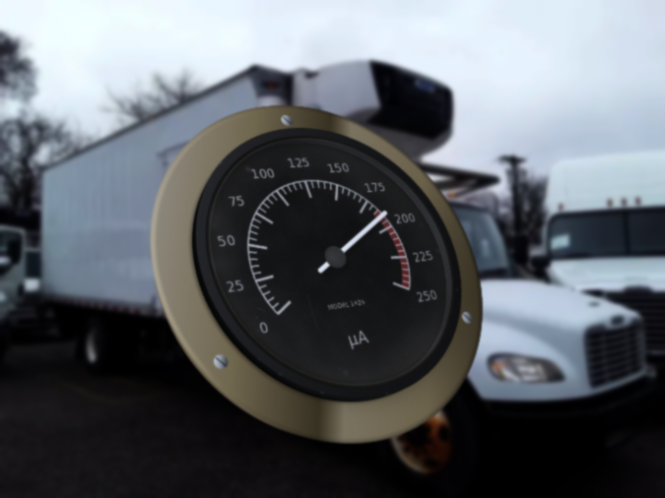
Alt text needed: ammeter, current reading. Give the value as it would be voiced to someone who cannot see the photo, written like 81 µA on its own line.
190 µA
